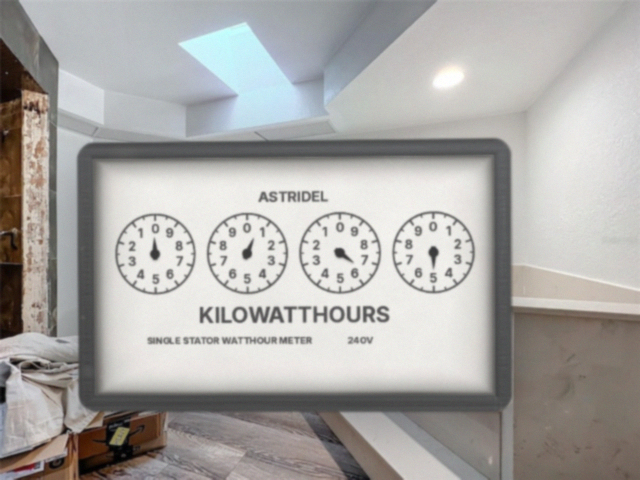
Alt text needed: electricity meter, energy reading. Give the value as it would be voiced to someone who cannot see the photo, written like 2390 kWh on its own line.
65 kWh
